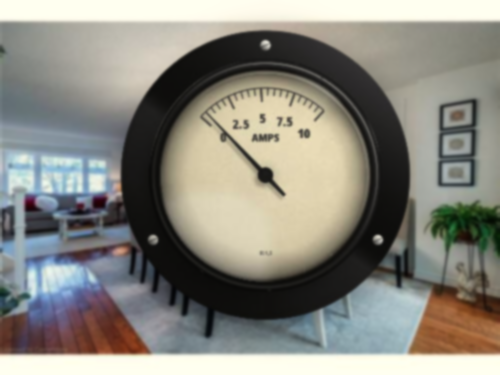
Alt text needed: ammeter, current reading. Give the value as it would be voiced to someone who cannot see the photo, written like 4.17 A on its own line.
0.5 A
